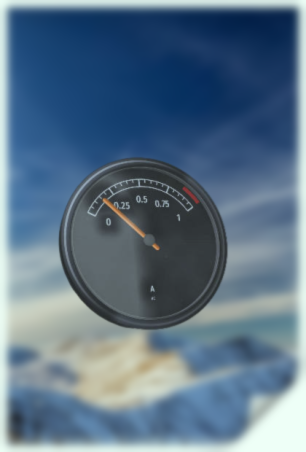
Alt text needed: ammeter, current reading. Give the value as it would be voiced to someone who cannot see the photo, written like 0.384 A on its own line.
0.15 A
